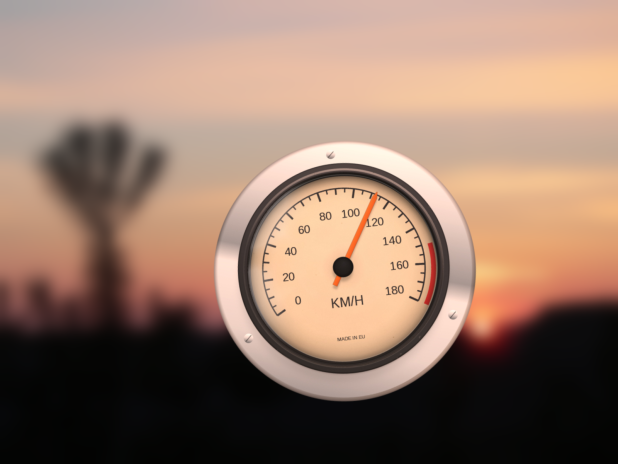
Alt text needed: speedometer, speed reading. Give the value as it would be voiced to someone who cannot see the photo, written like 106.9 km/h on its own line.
112.5 km/h
